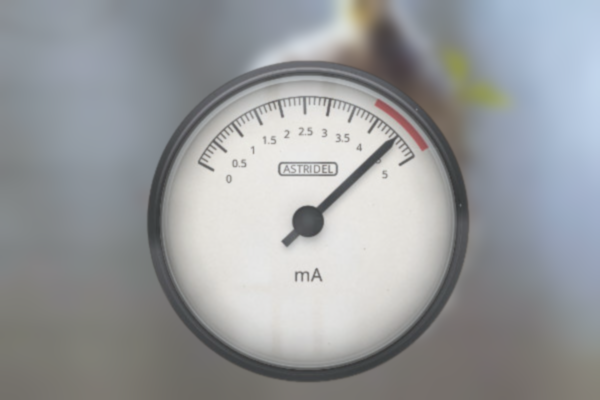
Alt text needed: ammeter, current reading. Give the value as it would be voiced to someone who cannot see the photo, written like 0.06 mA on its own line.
4.5 mA
